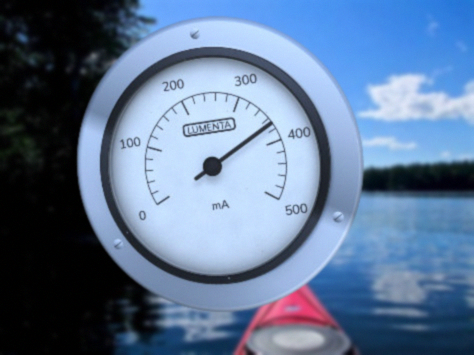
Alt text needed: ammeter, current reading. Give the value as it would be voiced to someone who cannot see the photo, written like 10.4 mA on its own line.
370 mA
